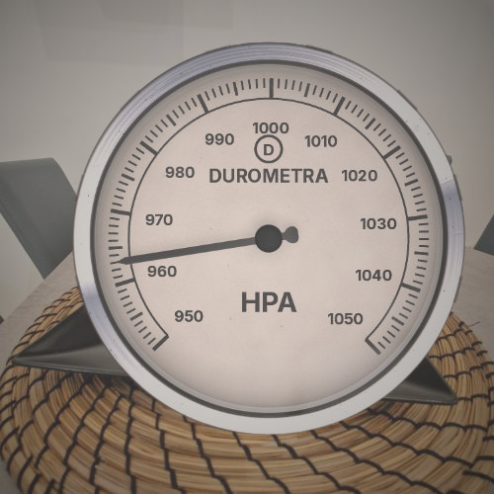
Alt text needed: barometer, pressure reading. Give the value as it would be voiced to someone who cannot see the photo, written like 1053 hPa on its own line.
963 hPa
